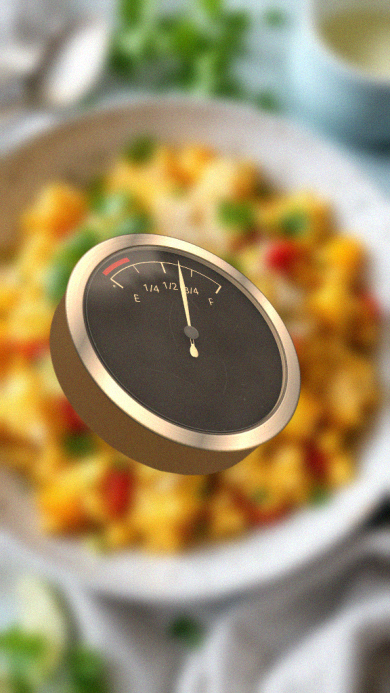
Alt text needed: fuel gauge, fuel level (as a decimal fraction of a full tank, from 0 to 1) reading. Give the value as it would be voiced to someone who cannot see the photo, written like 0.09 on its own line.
0.625
